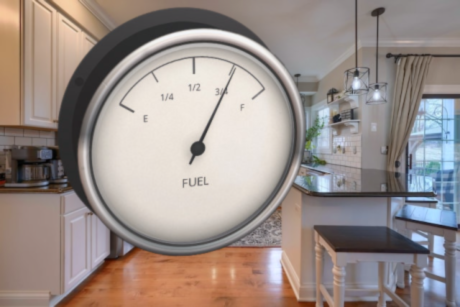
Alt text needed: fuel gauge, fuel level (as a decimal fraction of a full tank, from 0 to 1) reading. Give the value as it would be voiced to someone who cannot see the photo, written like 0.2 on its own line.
0.75
